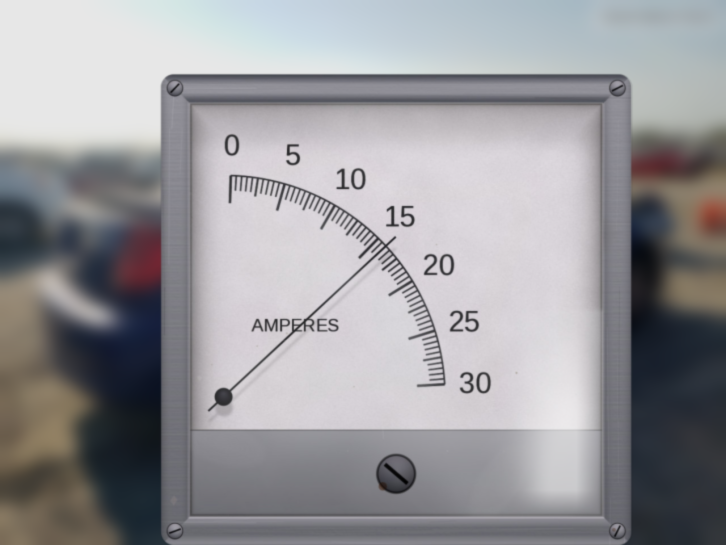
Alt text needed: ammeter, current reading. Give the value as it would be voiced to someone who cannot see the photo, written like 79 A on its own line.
16 A
